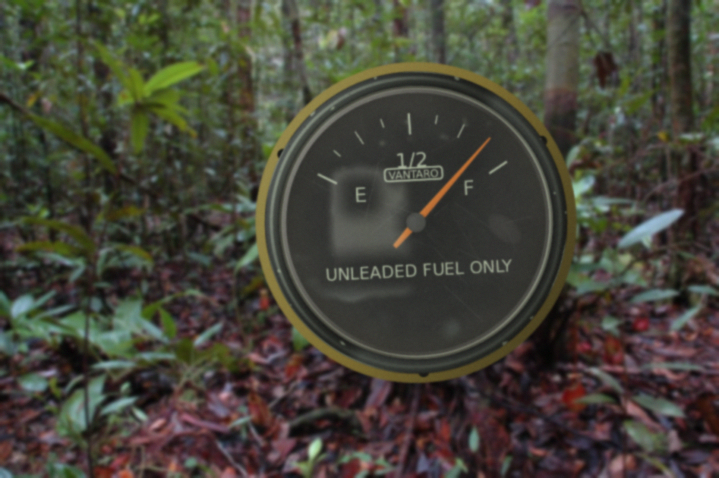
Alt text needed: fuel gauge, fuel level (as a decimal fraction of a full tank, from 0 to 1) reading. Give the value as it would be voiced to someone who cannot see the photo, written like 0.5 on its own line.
0.875
